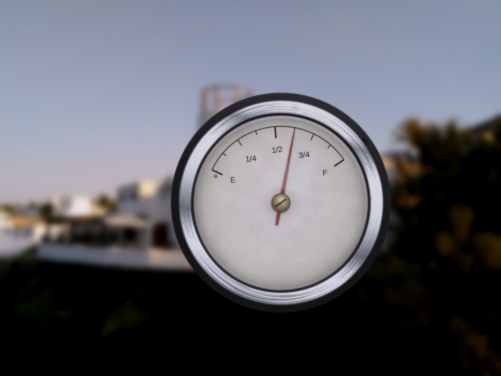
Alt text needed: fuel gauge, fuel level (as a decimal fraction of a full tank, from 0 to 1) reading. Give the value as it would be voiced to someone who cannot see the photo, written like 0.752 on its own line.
0.625
